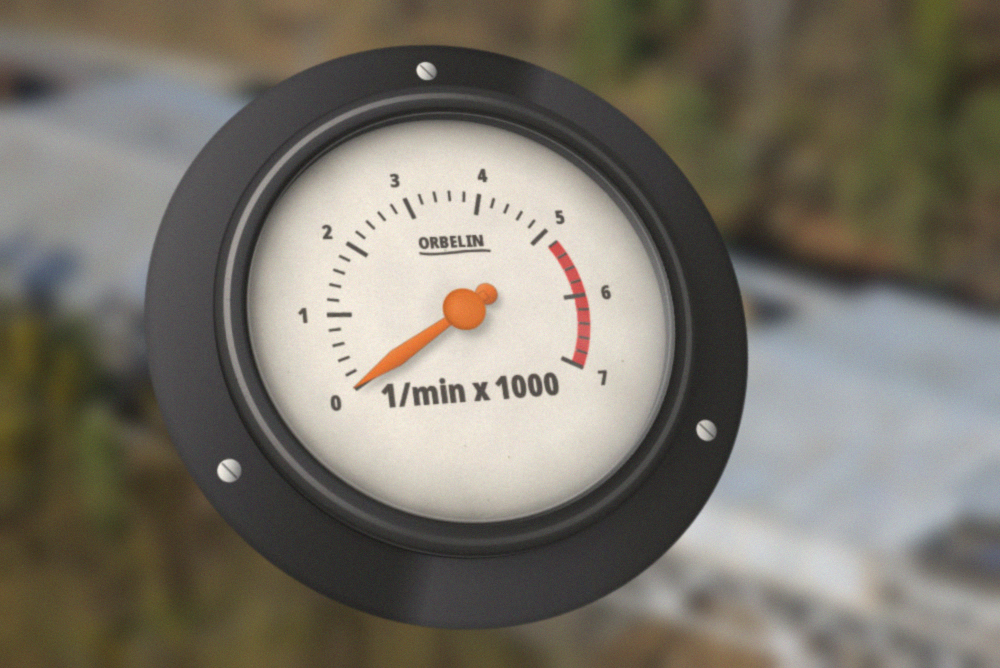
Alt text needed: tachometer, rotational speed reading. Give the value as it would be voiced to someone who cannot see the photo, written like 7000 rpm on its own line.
0 rpm
